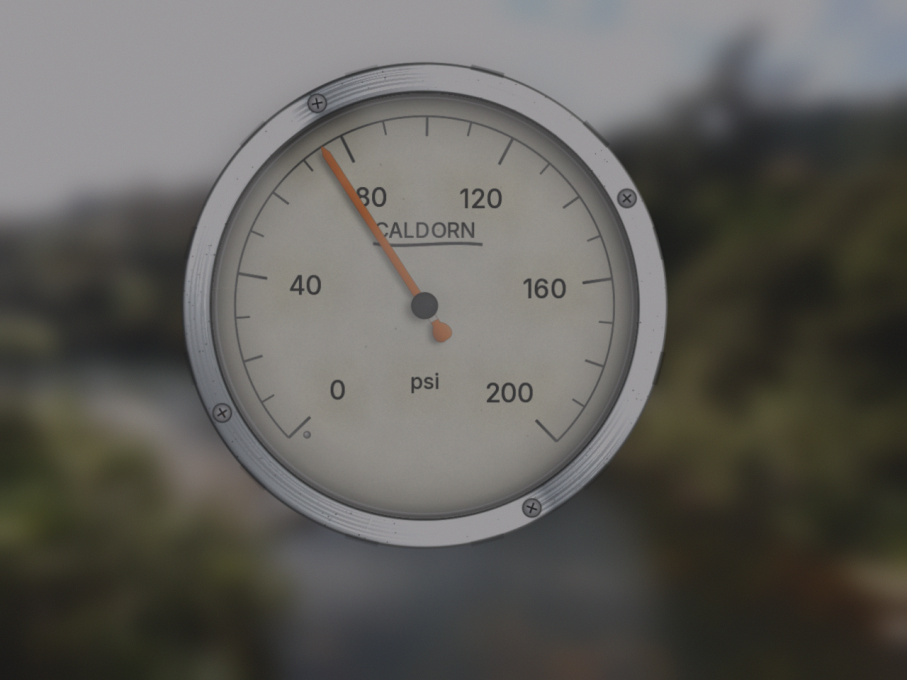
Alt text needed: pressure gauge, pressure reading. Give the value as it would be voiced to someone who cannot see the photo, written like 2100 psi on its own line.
75 psi
